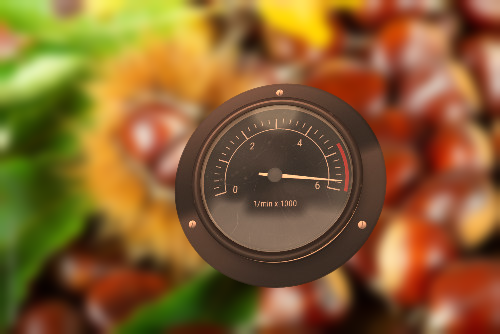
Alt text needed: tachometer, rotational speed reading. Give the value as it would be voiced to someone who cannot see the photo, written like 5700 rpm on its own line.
5800 rpm
